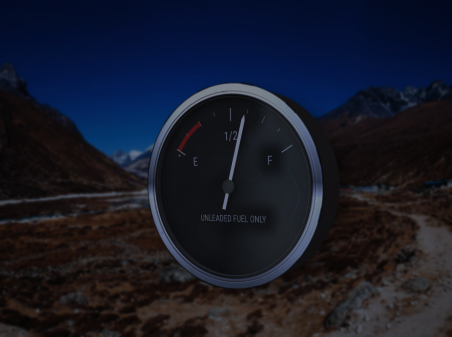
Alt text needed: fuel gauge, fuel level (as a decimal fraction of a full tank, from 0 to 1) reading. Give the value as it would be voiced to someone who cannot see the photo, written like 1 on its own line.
0.625
